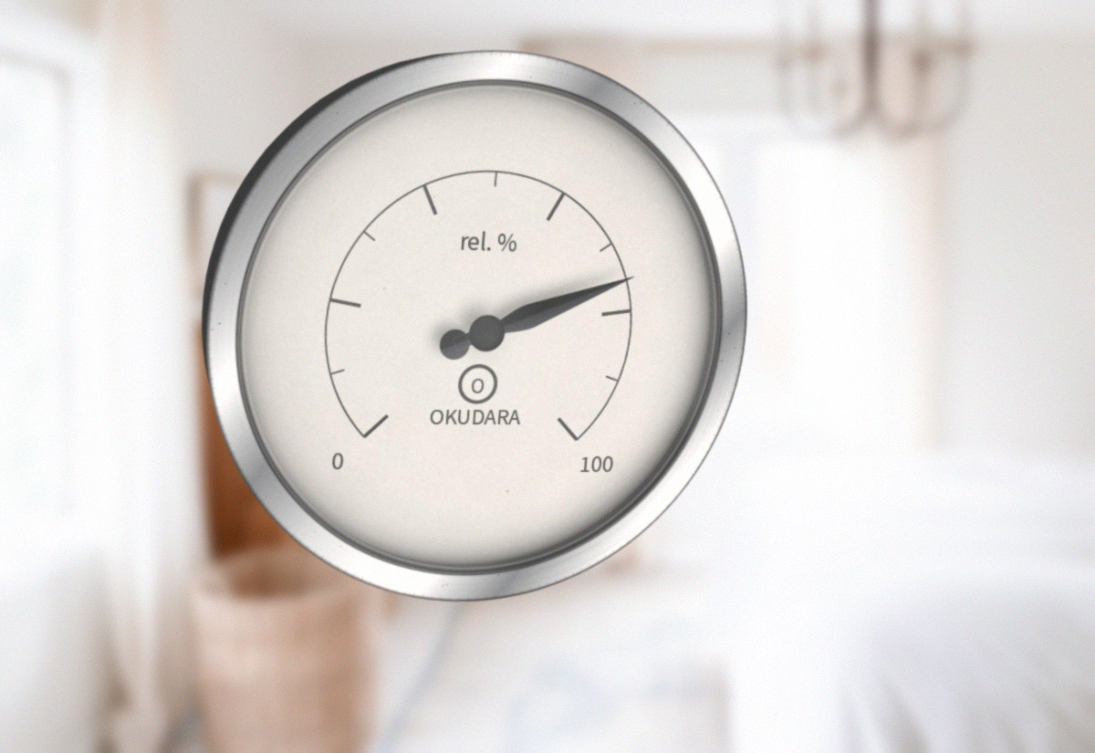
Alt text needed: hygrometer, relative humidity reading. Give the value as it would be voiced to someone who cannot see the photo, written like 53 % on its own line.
75 %
